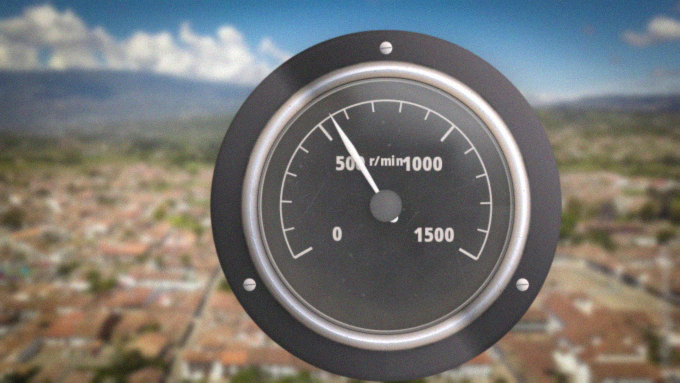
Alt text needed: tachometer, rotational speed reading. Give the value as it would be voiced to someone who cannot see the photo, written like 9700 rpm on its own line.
550 rpm
